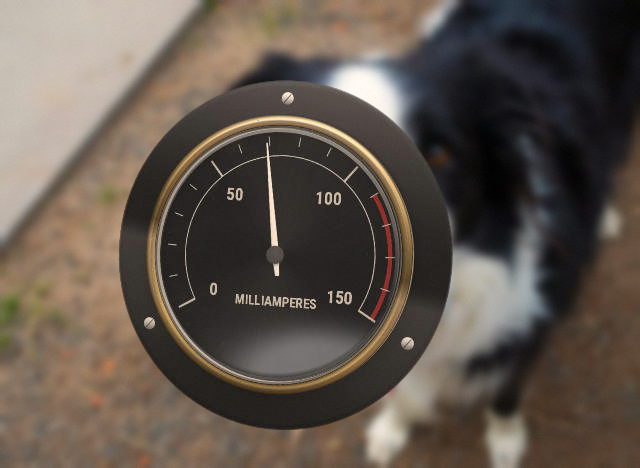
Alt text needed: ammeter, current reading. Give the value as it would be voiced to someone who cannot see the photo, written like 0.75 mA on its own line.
70 mA
